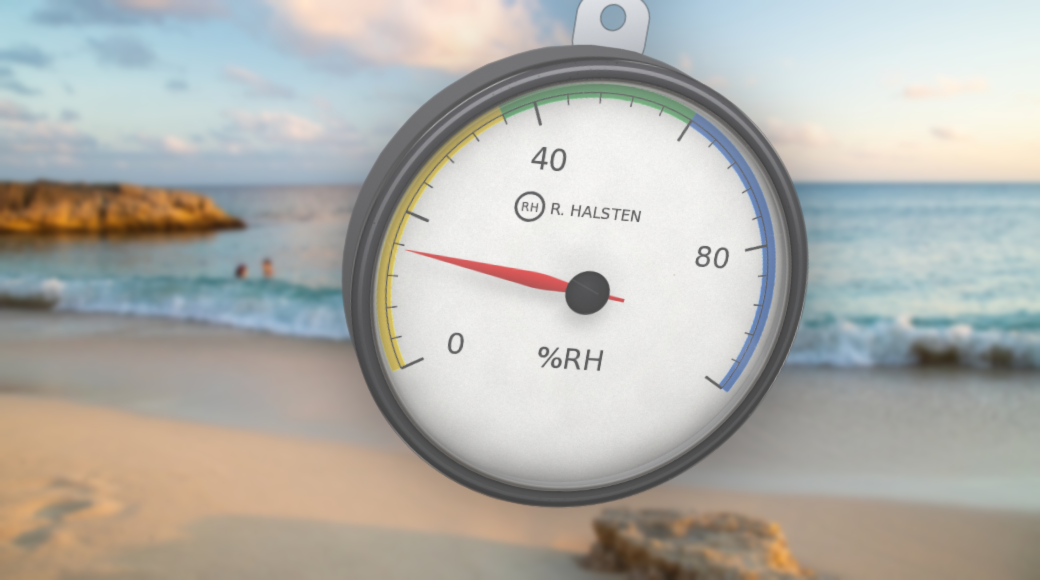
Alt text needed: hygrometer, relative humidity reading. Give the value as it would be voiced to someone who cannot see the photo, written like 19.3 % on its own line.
16 %
